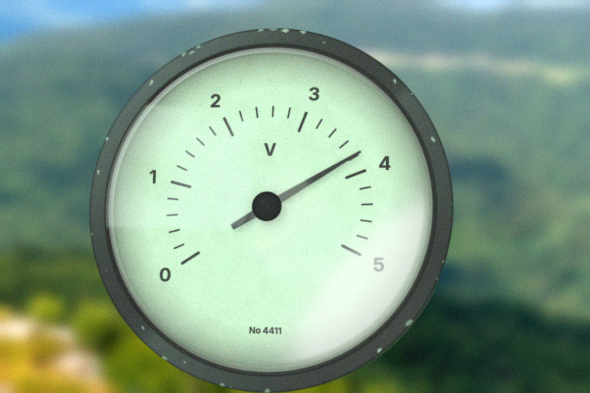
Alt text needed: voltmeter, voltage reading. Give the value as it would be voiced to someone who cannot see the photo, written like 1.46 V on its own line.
3.8 V
